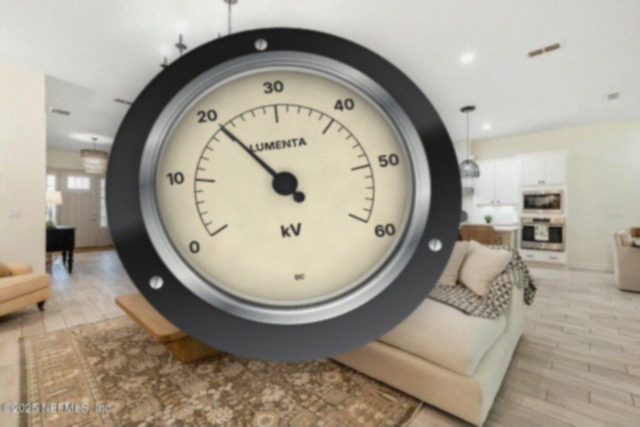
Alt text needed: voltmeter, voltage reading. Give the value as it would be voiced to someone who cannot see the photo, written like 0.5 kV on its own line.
20 kV
